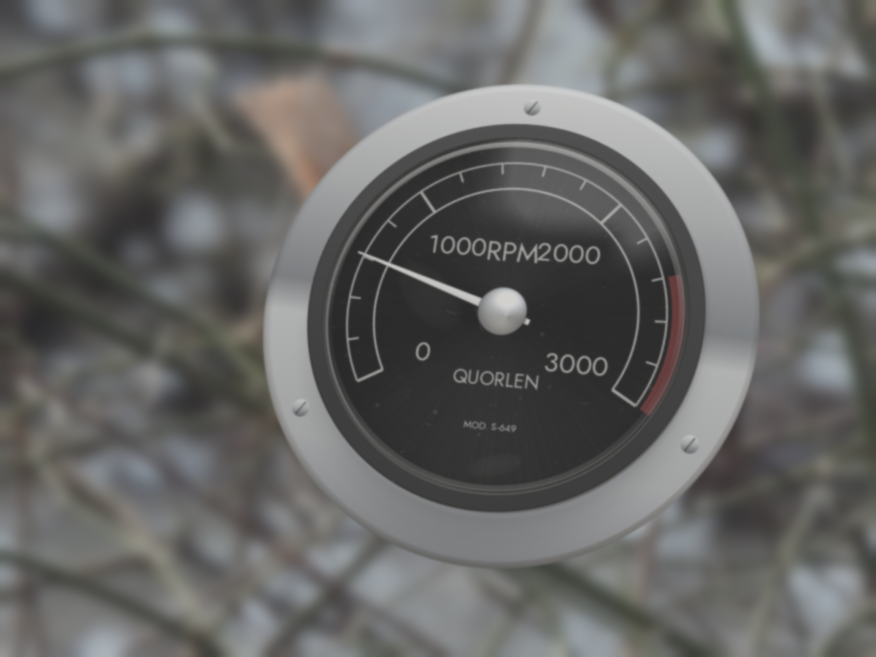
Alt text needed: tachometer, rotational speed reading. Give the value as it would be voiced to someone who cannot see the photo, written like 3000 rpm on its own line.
600 rpm
